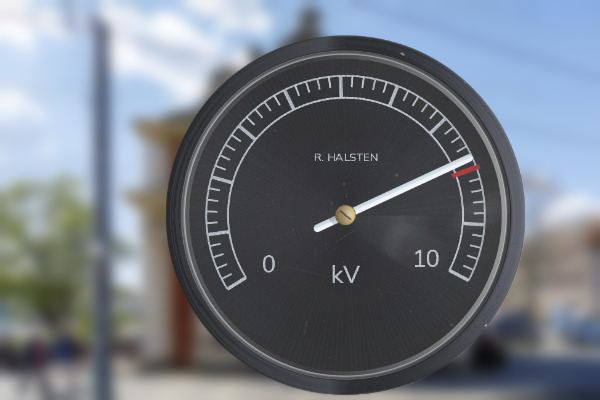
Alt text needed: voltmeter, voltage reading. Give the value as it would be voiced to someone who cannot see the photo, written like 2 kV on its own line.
7.8 kV
